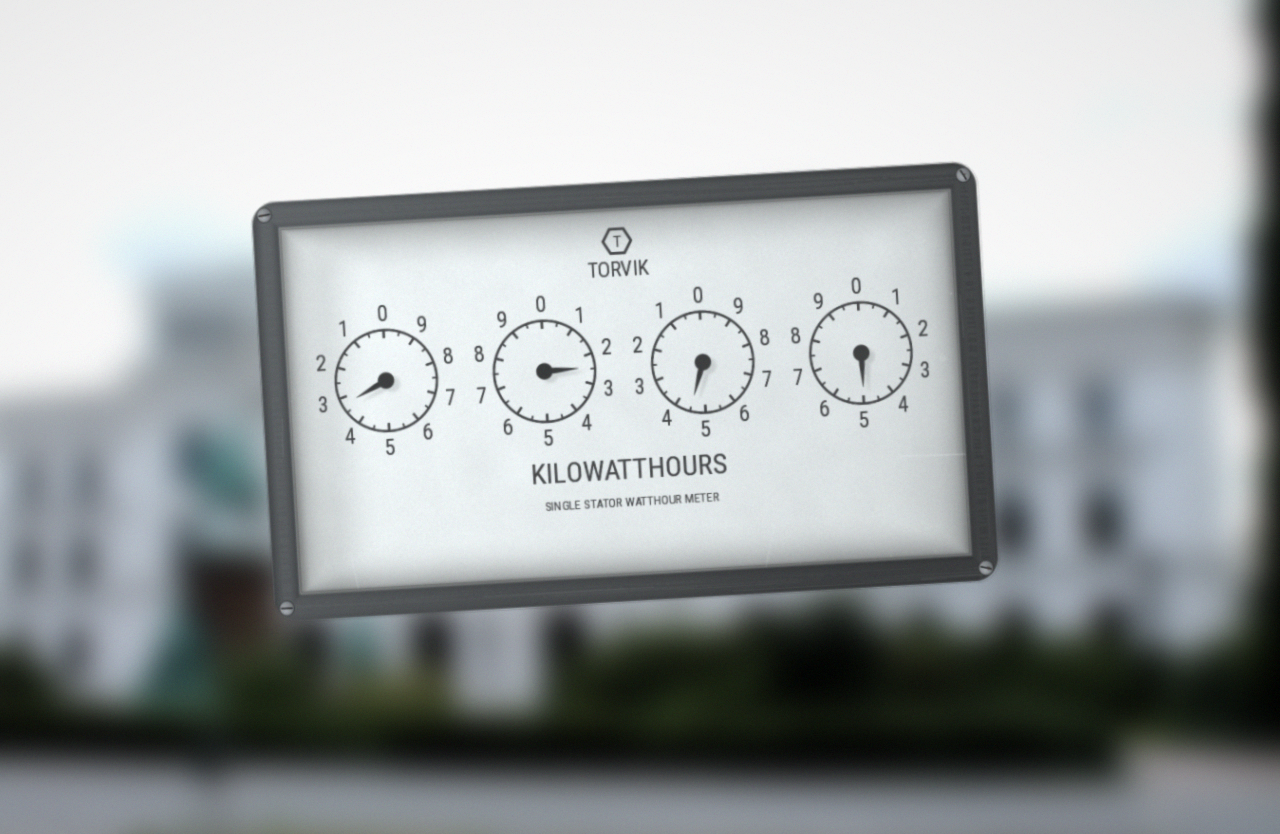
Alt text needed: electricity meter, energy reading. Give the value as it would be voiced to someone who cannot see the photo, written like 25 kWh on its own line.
3245 kWh
